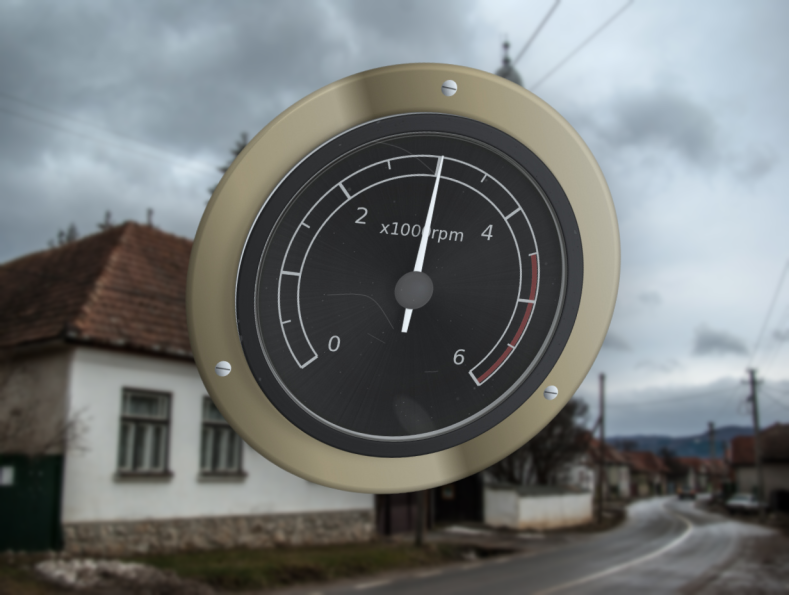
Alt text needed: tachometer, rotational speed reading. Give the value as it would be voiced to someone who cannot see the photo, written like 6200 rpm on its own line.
3000 rpm
